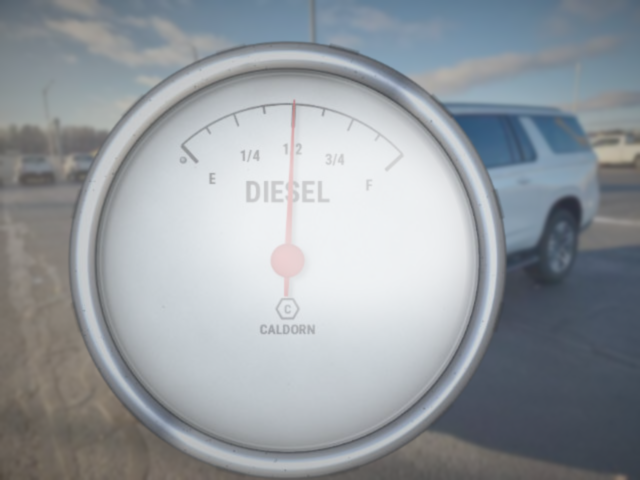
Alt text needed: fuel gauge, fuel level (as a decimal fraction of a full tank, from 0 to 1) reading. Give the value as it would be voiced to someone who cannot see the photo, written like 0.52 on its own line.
0.5
